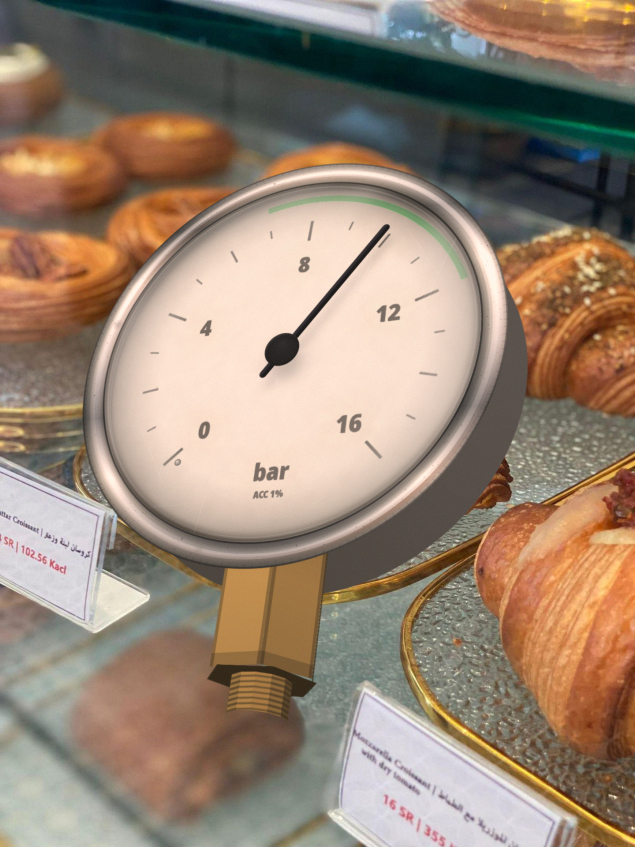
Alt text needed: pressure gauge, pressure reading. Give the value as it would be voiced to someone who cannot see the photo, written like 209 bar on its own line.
10 bar
